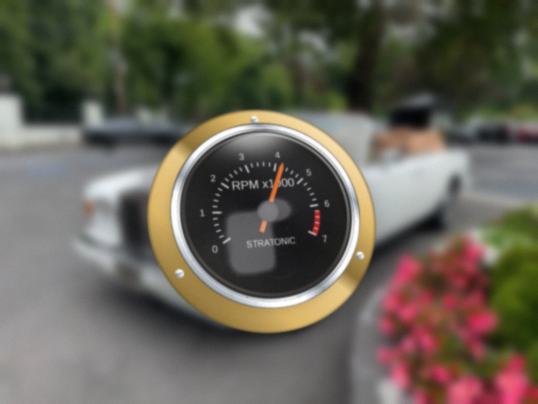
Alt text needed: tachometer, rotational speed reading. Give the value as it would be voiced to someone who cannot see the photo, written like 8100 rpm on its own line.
4200 rpm
